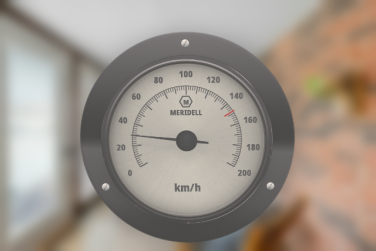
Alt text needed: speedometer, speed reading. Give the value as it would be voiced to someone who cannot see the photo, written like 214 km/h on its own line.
30 km/h
